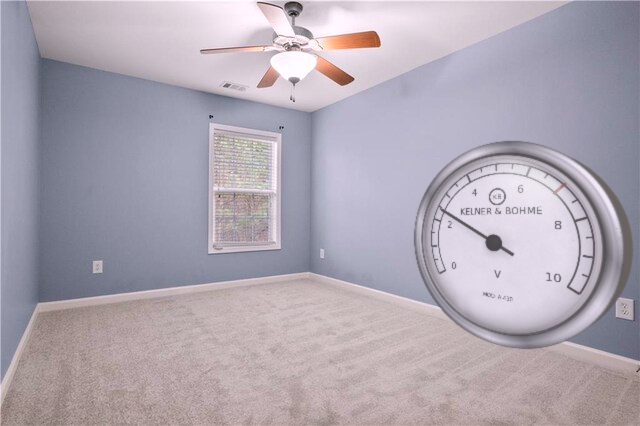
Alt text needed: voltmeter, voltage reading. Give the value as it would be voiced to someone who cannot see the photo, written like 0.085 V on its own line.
2.5 V
